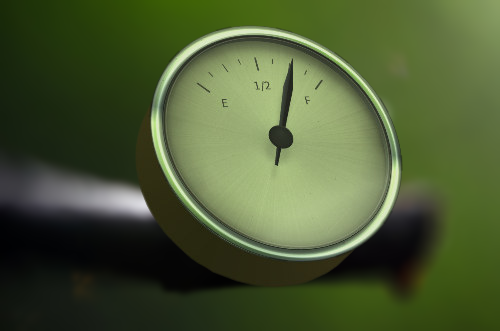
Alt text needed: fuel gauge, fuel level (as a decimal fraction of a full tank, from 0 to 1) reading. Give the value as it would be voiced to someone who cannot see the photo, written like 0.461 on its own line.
0.75
